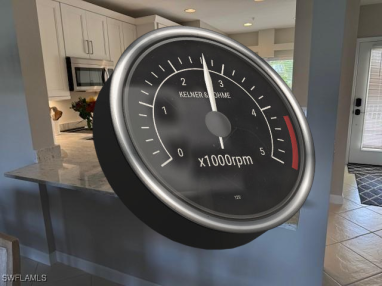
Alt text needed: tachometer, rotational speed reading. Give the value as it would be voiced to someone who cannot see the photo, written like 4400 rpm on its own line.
2600 rpm
